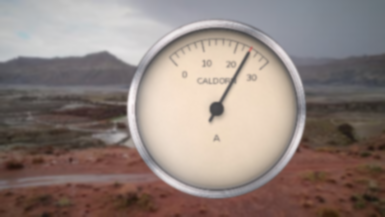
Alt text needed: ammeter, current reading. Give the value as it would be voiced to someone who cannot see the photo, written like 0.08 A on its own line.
24 A
